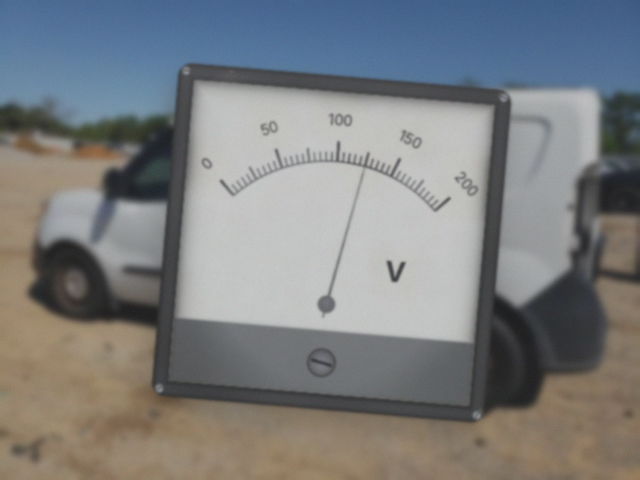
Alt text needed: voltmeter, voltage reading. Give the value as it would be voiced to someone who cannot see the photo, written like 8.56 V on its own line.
125 V
